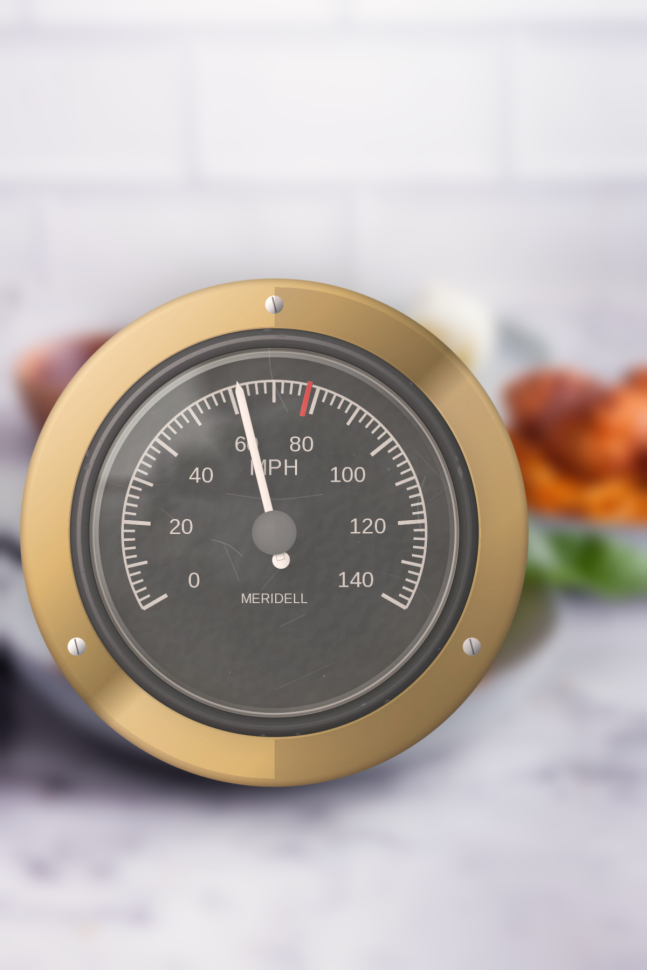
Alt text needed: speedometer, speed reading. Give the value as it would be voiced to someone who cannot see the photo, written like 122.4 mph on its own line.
62 mph
